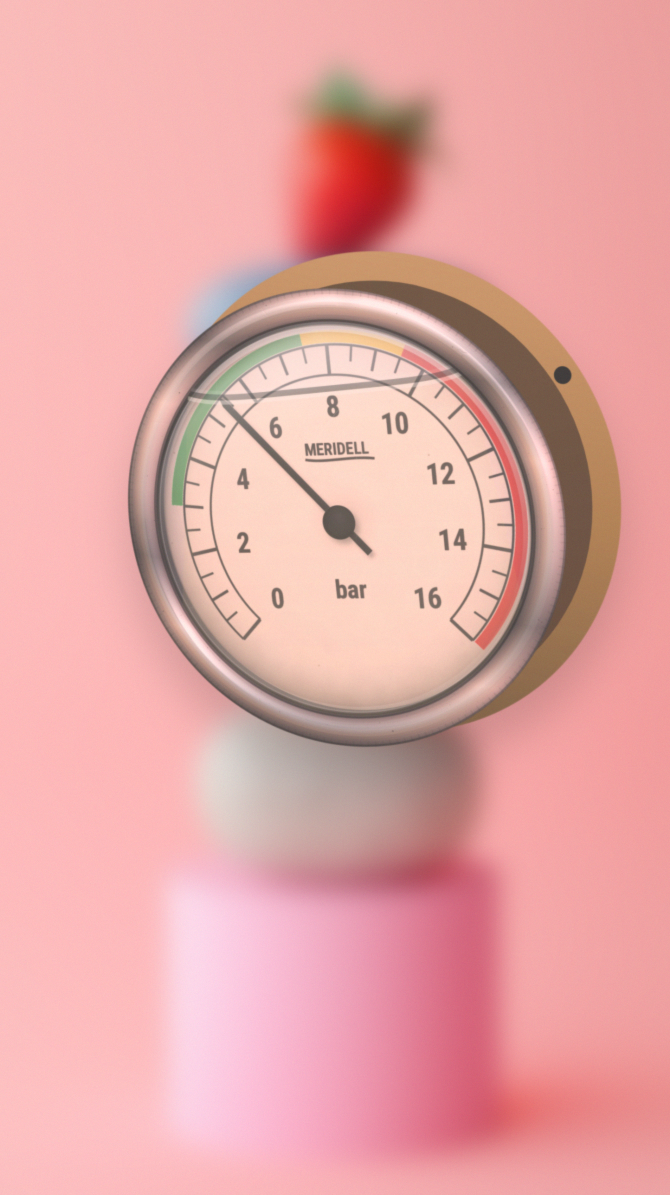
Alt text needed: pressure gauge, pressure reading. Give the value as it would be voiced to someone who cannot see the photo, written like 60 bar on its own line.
5.5 bar
